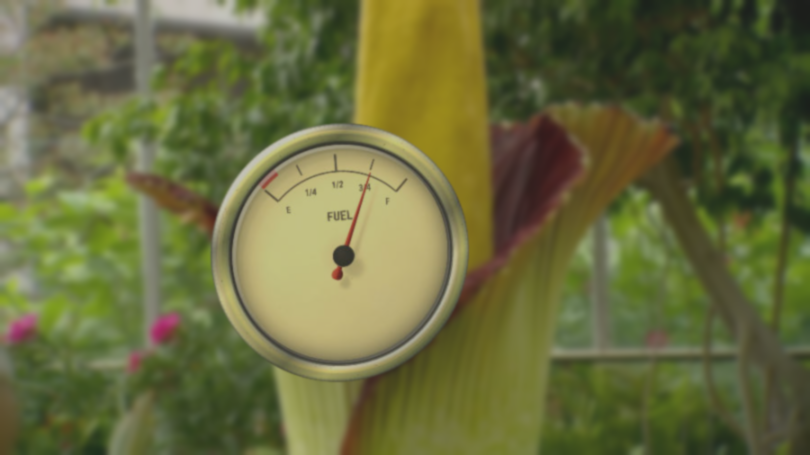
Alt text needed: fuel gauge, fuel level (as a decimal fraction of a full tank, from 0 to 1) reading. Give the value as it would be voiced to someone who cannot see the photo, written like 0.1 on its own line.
0.75
